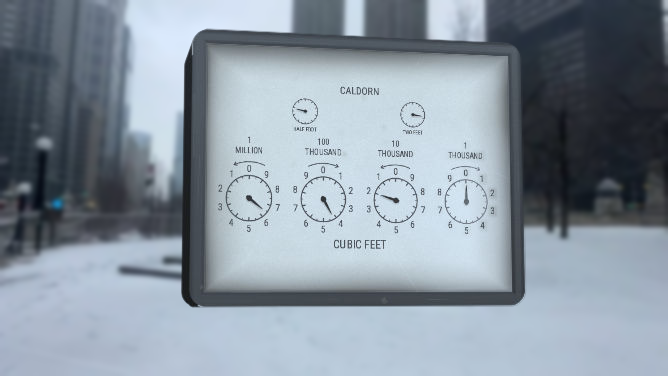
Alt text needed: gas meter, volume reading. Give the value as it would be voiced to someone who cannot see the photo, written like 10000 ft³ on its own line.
642000 ft³
